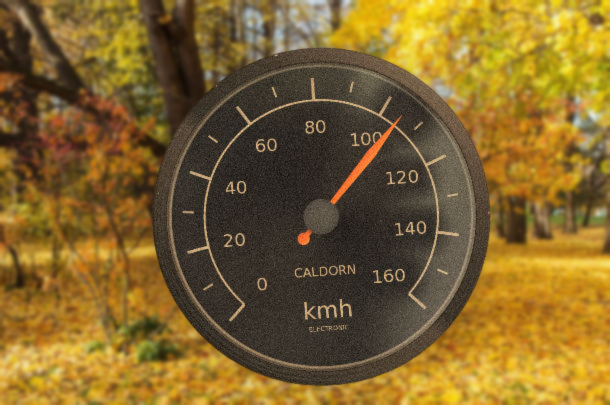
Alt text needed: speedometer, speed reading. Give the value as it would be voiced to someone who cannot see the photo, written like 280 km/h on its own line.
105 km/h
